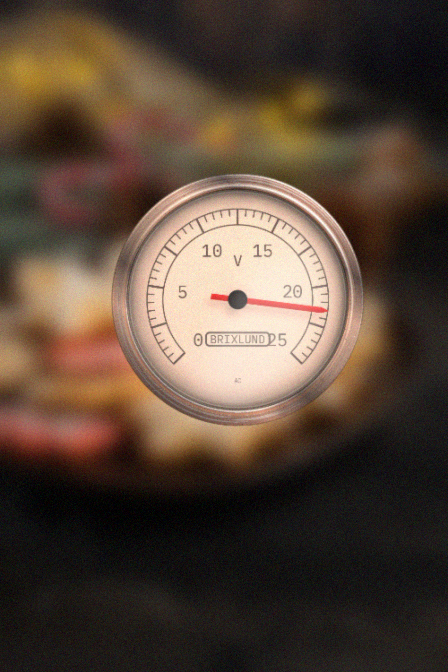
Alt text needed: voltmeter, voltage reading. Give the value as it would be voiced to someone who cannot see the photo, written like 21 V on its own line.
21.5 V
